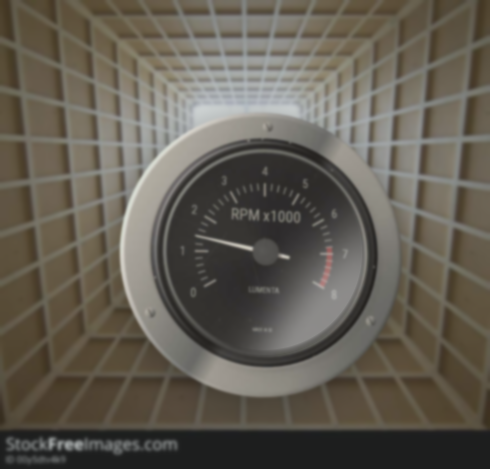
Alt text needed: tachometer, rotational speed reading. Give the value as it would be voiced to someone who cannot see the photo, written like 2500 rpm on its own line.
1400 rpm
